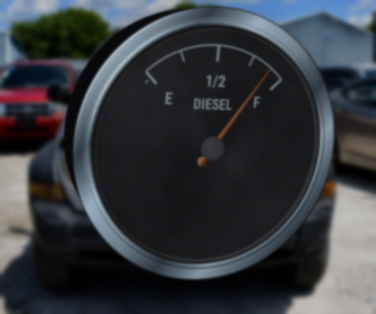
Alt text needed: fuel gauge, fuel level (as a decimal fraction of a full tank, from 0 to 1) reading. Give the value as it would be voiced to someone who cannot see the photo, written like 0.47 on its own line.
0.875
